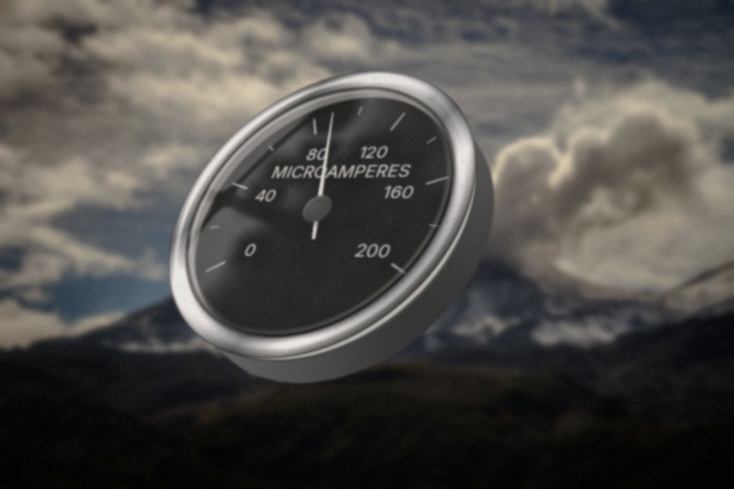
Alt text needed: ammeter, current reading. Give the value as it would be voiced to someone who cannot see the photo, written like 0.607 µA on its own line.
90 µA
